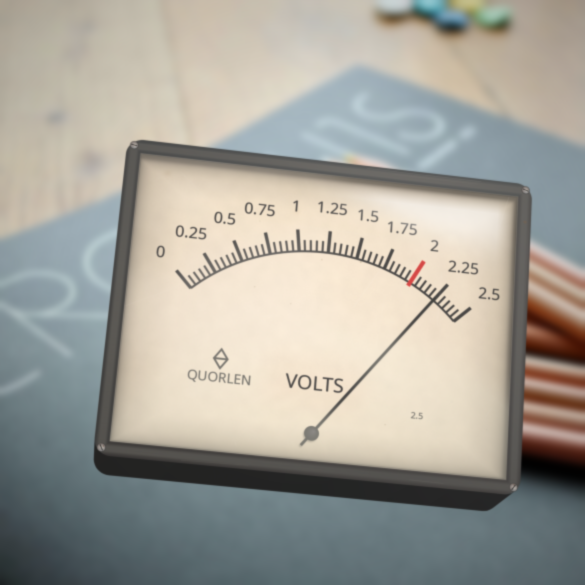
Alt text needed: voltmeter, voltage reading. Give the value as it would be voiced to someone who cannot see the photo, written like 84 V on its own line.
2.25 V
